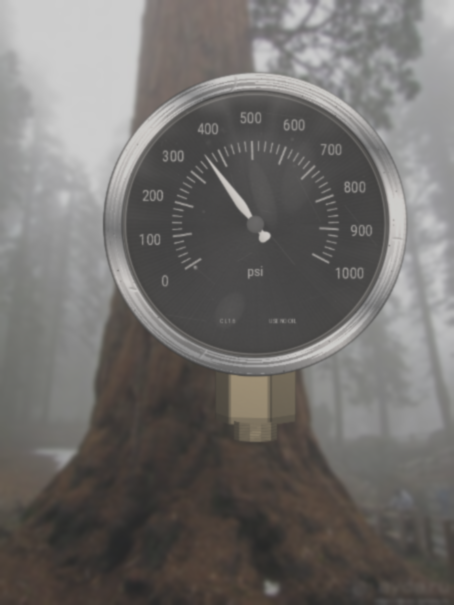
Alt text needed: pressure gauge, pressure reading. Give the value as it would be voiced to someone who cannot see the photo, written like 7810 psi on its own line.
360 psi
